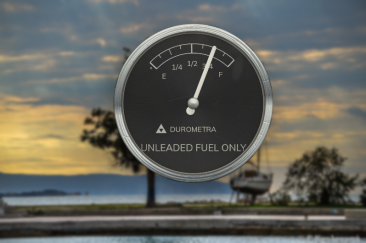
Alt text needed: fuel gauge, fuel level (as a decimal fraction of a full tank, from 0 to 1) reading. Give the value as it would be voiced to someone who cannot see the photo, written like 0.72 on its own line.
0.75
